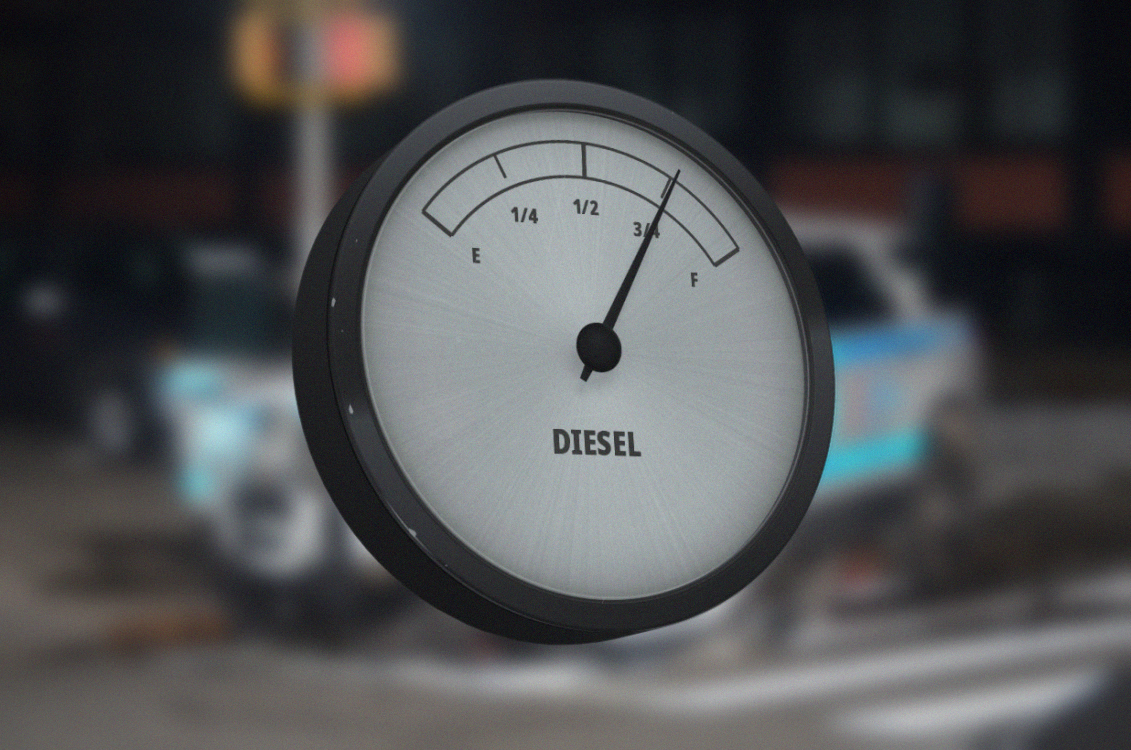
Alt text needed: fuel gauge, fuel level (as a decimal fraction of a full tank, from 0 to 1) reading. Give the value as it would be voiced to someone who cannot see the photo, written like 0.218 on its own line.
0.75
